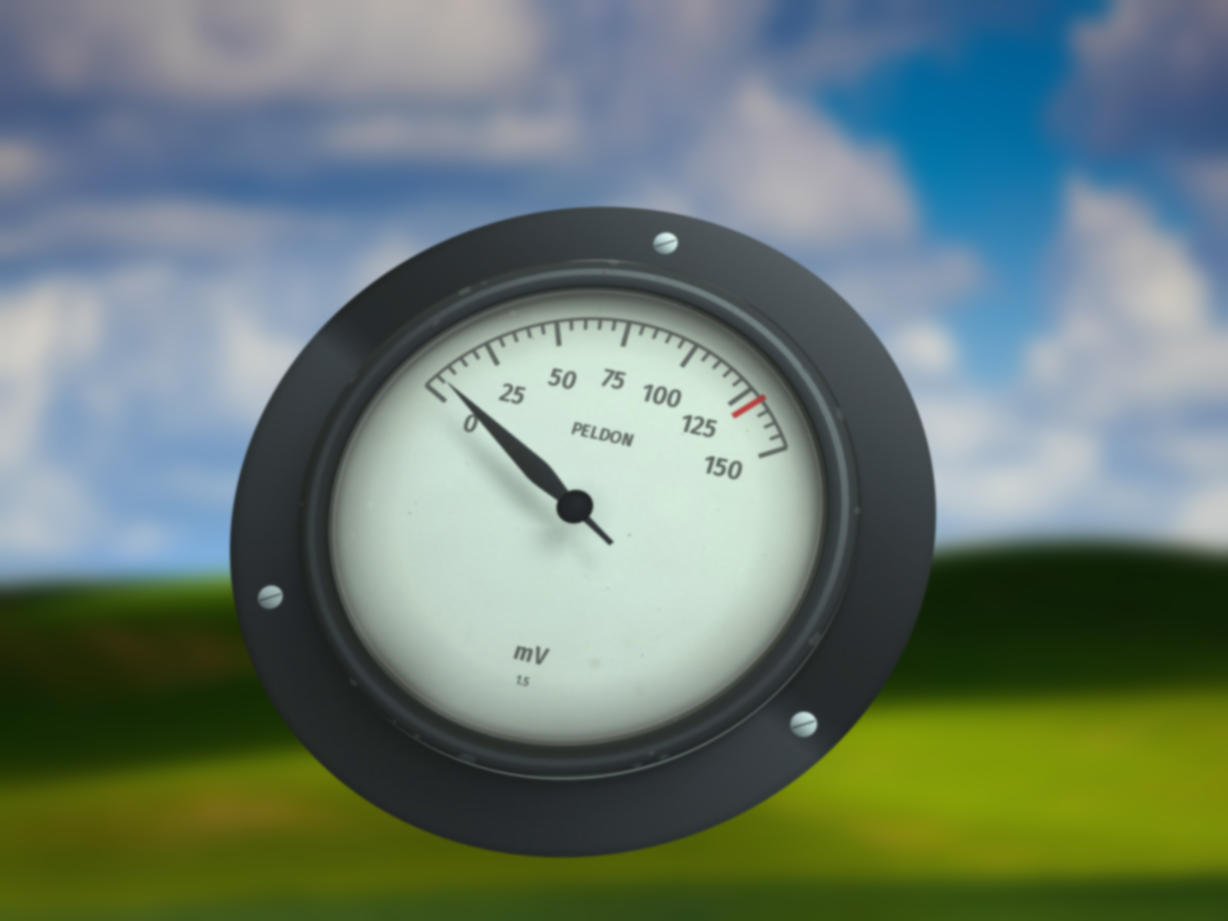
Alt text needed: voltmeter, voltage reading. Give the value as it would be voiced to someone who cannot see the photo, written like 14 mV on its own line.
5 mV
